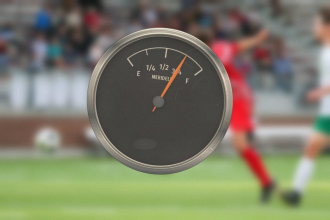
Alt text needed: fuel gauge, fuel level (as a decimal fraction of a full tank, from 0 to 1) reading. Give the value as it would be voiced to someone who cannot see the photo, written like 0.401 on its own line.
0.75
